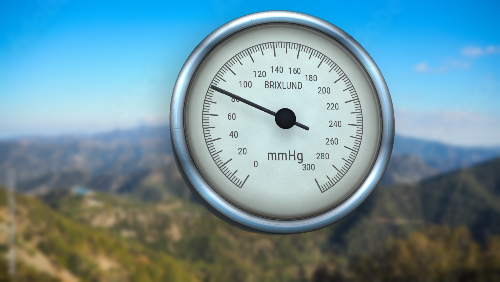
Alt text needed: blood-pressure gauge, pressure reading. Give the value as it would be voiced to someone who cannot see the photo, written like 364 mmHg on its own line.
80 mmHg
